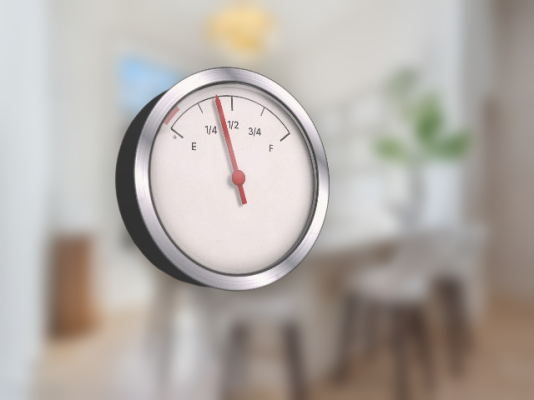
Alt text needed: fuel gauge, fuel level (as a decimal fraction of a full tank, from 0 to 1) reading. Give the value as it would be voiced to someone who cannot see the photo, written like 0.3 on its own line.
0.375
